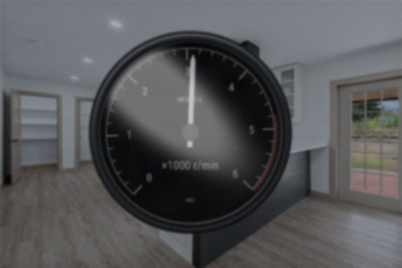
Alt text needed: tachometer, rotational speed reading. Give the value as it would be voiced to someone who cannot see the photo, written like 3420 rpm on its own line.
3100 rpm
